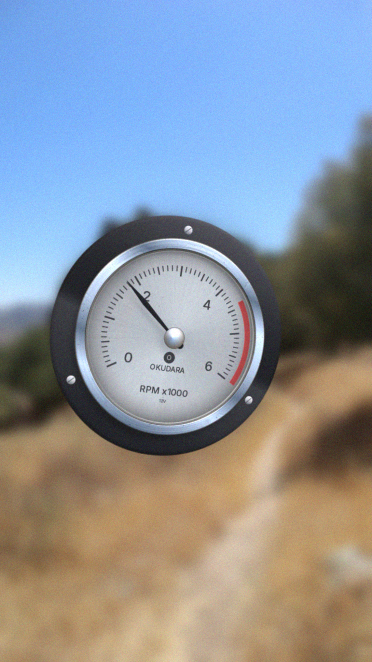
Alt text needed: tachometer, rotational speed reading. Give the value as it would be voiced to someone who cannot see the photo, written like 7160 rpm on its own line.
1800 rpm
